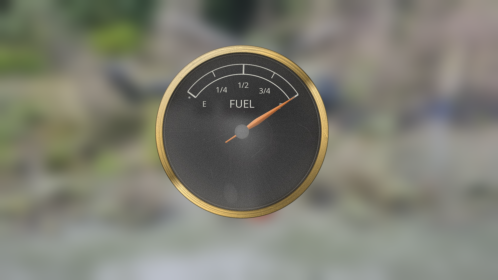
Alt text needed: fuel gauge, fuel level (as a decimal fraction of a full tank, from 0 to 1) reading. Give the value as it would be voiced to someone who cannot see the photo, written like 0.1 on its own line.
1
